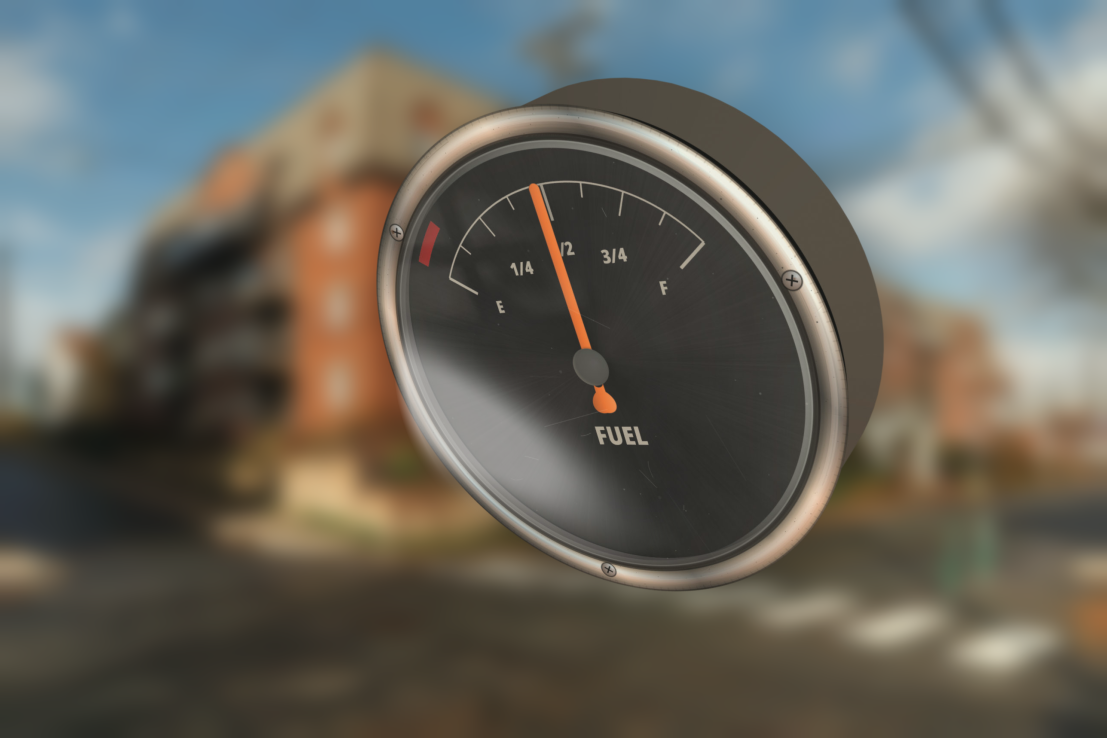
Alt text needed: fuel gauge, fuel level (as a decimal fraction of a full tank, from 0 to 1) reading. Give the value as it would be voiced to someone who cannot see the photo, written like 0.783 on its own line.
0.5
